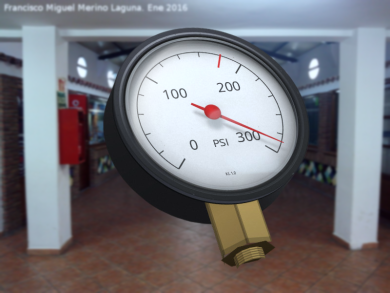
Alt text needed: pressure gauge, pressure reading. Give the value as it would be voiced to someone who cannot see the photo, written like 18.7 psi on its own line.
290 psi
